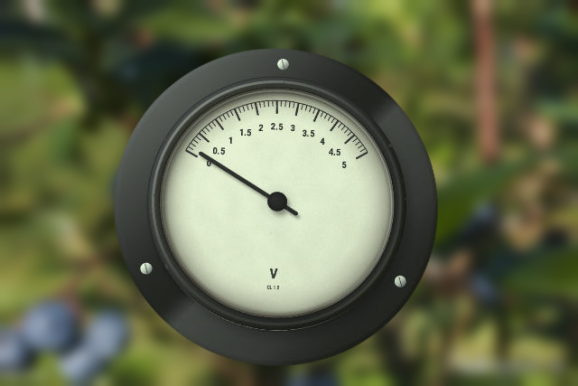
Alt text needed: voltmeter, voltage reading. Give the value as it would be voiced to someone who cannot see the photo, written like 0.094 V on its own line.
0.1 V
